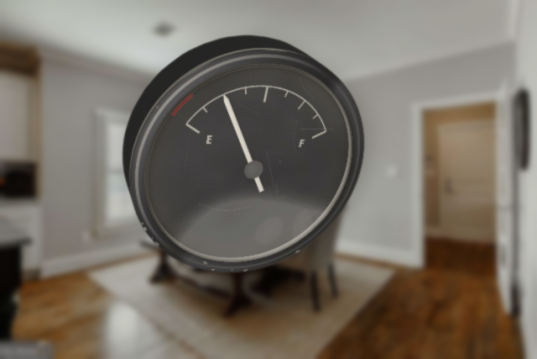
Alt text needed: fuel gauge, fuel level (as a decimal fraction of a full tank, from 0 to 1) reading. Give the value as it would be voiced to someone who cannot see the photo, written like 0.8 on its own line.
0.25
